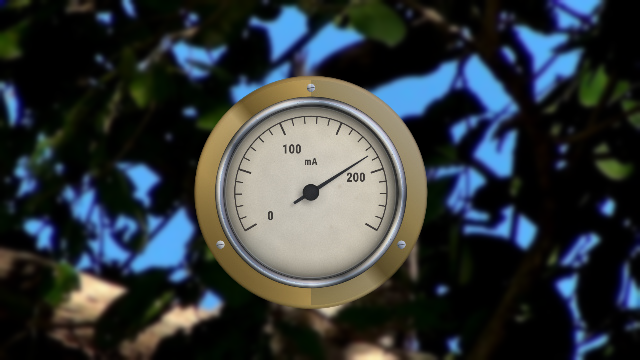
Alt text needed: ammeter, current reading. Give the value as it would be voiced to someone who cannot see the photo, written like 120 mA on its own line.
185 mA
